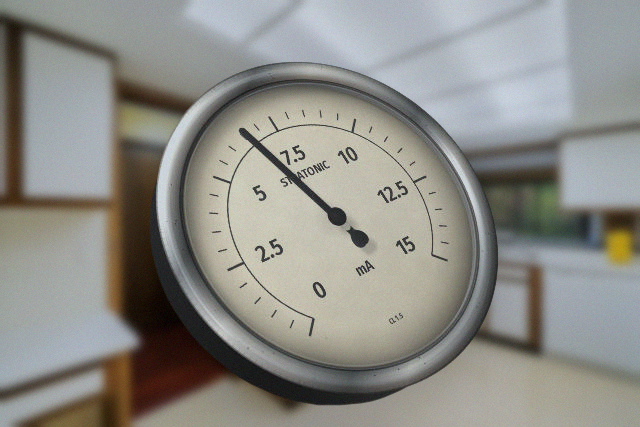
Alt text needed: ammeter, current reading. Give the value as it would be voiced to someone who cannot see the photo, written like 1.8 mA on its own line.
6.5 mA
